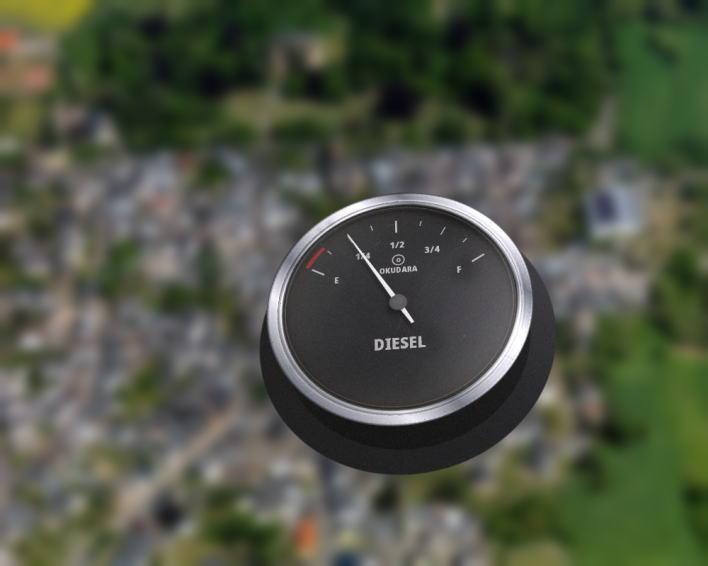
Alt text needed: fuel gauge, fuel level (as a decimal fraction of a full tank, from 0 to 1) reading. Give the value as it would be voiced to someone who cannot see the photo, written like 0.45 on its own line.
0.25
